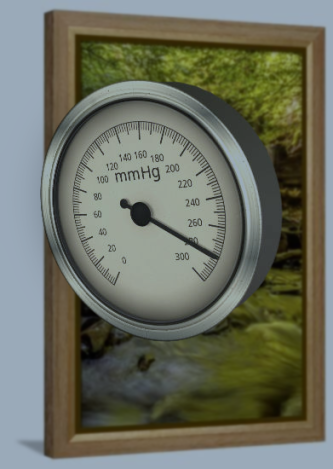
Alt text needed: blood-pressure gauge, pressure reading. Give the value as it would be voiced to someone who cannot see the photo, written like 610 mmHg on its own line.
280 mmHg
